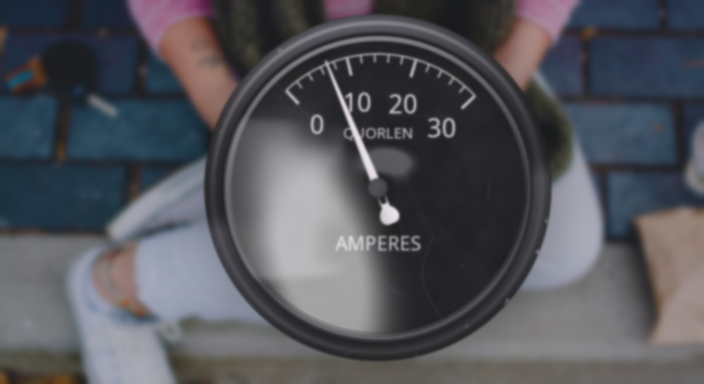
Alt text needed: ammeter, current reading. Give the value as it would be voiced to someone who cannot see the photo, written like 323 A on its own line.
7 A
